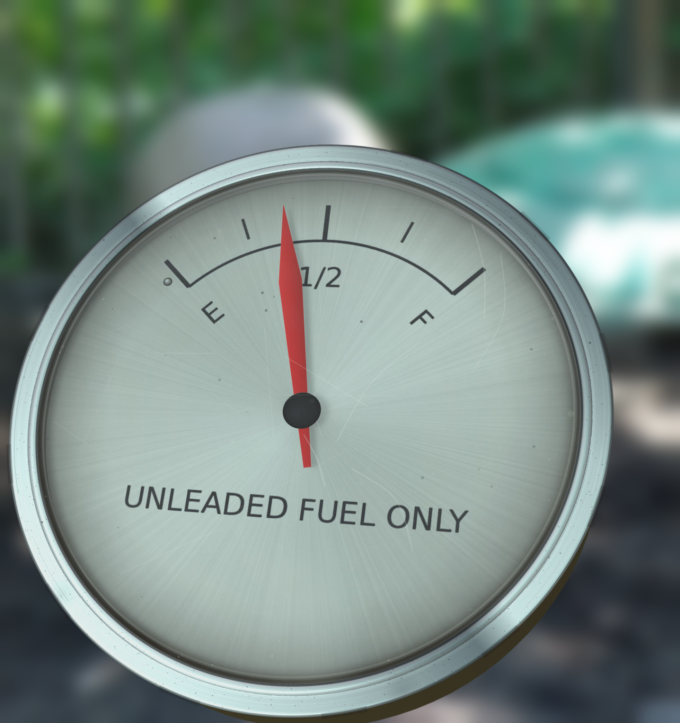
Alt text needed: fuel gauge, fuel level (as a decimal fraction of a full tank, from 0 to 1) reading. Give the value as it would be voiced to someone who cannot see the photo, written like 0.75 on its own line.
0.375
